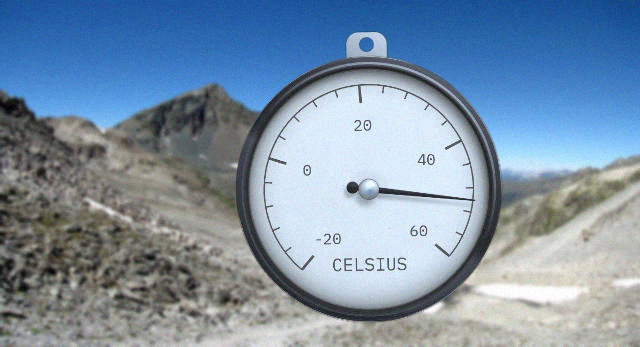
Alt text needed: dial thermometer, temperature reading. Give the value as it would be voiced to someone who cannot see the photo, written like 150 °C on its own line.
50 °C
